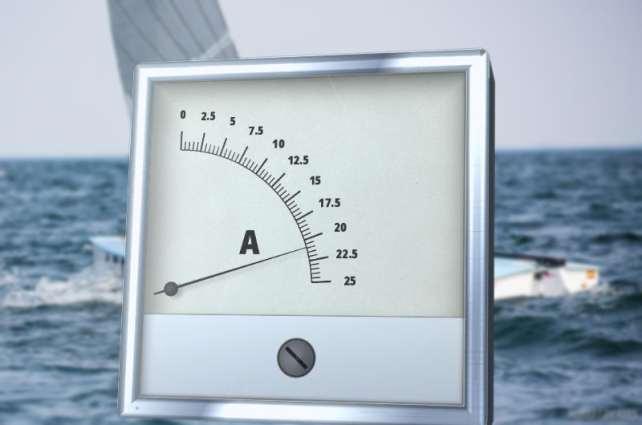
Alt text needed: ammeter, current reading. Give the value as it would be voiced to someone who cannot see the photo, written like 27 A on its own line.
21 A
